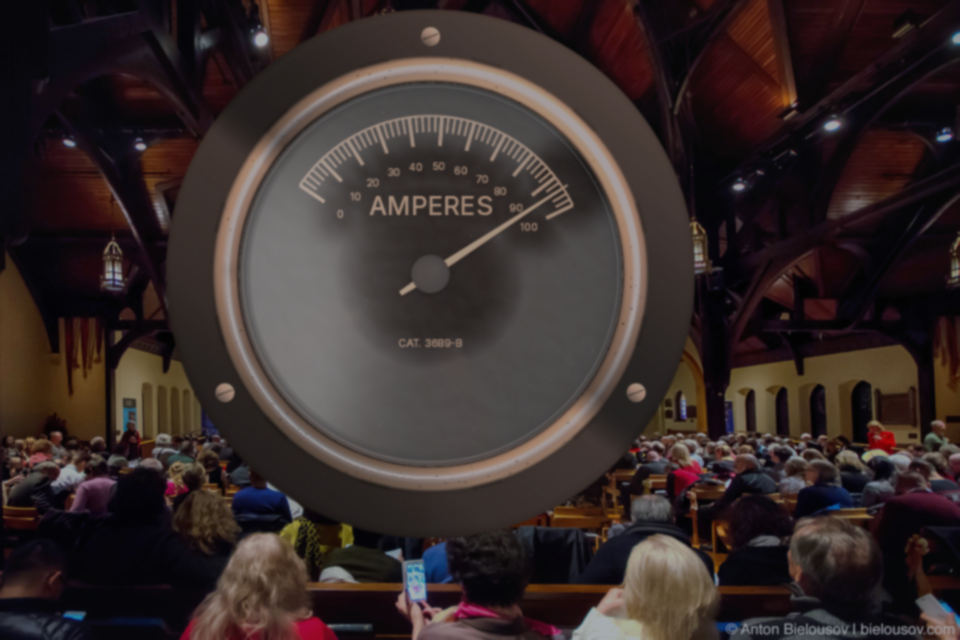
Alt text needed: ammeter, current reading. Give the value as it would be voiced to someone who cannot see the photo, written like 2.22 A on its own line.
94 A
